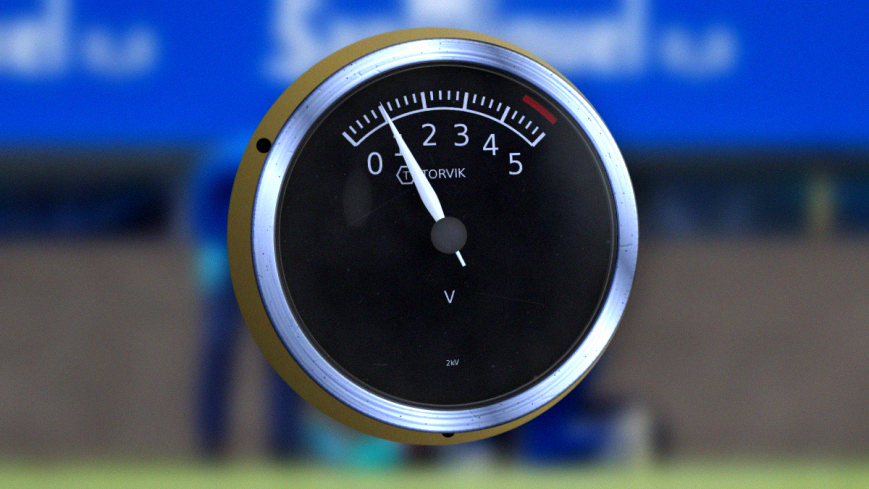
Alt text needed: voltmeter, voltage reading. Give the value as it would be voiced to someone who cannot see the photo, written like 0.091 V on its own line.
1 V
